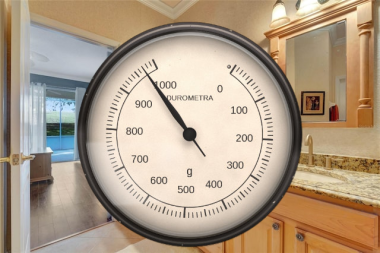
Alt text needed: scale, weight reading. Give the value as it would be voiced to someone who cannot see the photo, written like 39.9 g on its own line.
970 g
